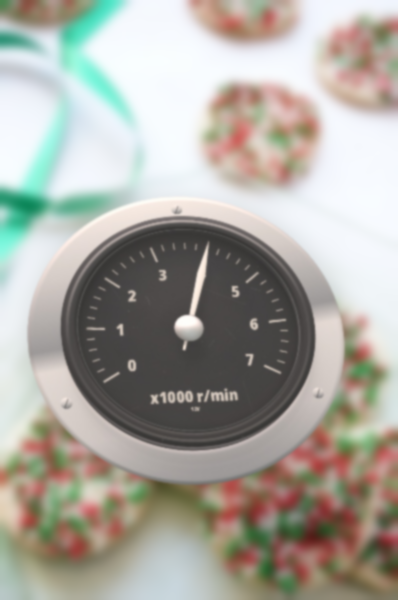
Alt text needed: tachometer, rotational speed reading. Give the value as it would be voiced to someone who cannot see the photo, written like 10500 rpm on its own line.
4000 rpm
